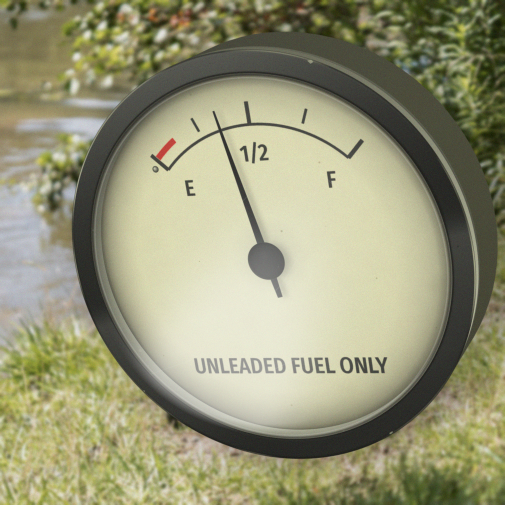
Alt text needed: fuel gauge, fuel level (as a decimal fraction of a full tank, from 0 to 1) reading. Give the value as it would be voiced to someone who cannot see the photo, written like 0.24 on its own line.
0.375
